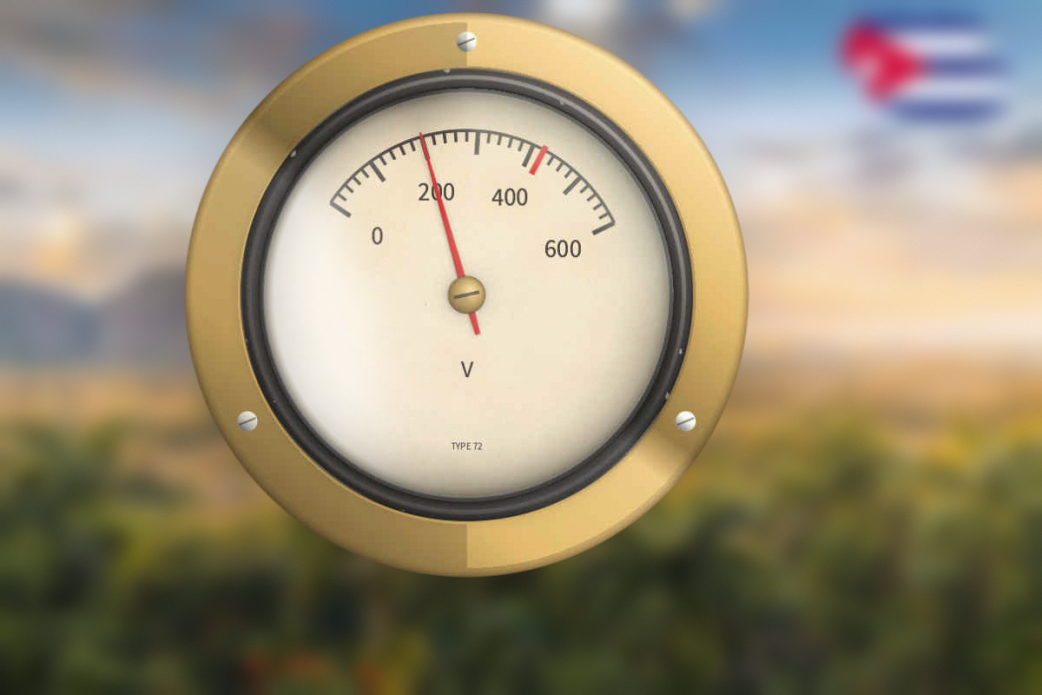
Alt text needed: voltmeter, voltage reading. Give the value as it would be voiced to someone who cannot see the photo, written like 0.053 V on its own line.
200 V
